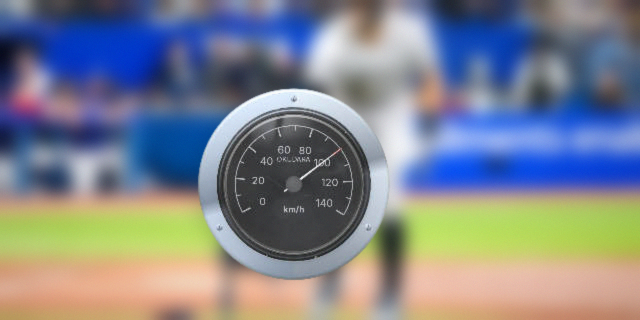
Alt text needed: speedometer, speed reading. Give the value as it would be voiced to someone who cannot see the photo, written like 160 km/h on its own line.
100 km/h
